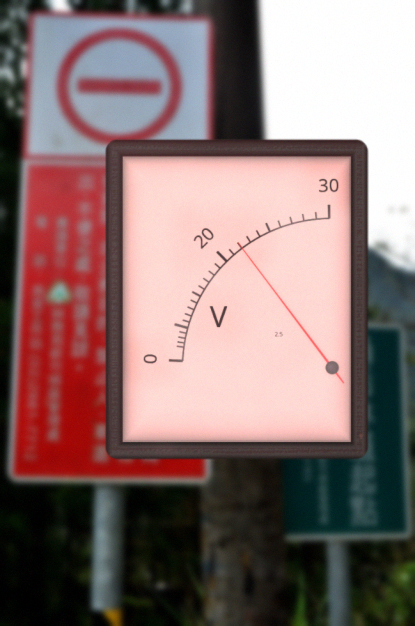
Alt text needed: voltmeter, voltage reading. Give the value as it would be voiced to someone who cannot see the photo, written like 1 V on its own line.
22 V
